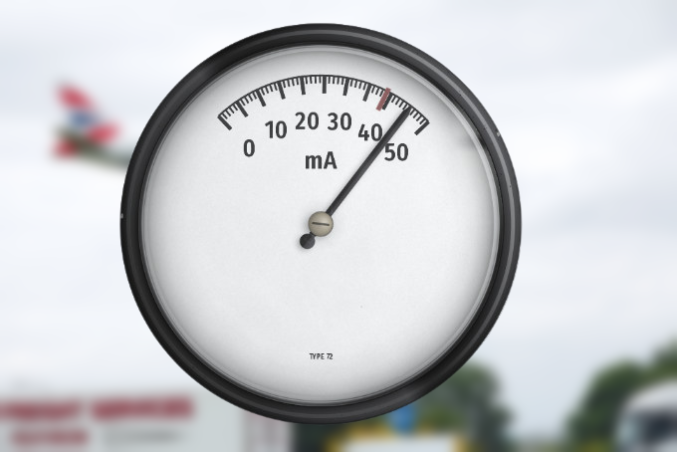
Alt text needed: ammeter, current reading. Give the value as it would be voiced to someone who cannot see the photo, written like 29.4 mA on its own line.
45 mA
